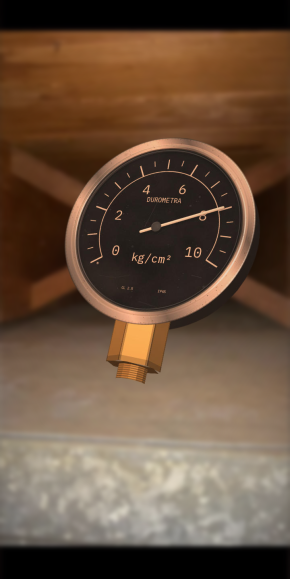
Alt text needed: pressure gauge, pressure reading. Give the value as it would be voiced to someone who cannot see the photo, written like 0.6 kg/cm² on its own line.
8 kg/cm²
